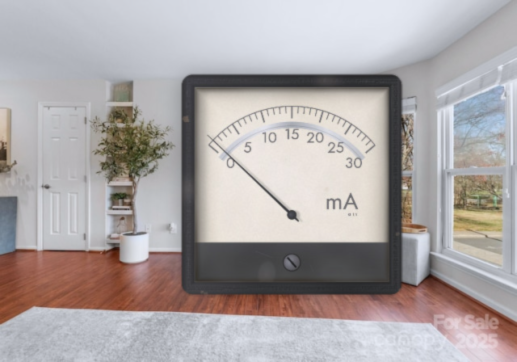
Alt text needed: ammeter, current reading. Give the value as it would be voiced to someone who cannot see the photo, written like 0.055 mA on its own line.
1 mA
